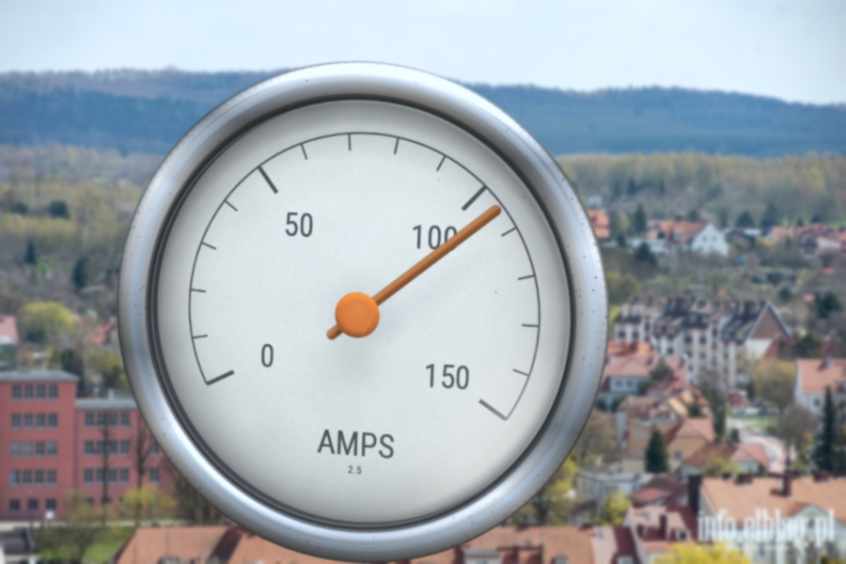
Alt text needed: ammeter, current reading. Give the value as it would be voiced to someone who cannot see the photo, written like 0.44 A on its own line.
105 A
